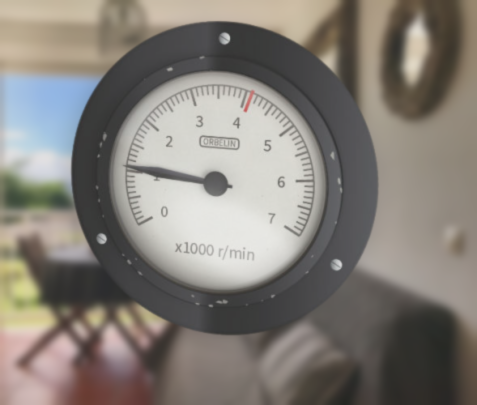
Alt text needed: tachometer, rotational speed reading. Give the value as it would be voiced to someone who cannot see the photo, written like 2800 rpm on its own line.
1100 rpm
